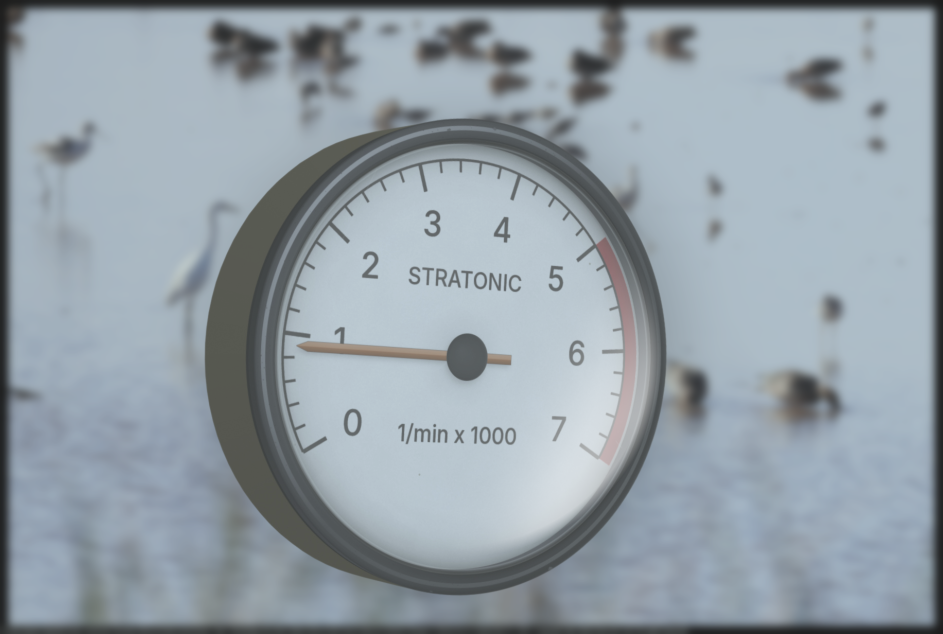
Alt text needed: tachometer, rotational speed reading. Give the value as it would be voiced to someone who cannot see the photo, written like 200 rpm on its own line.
900 rpm
